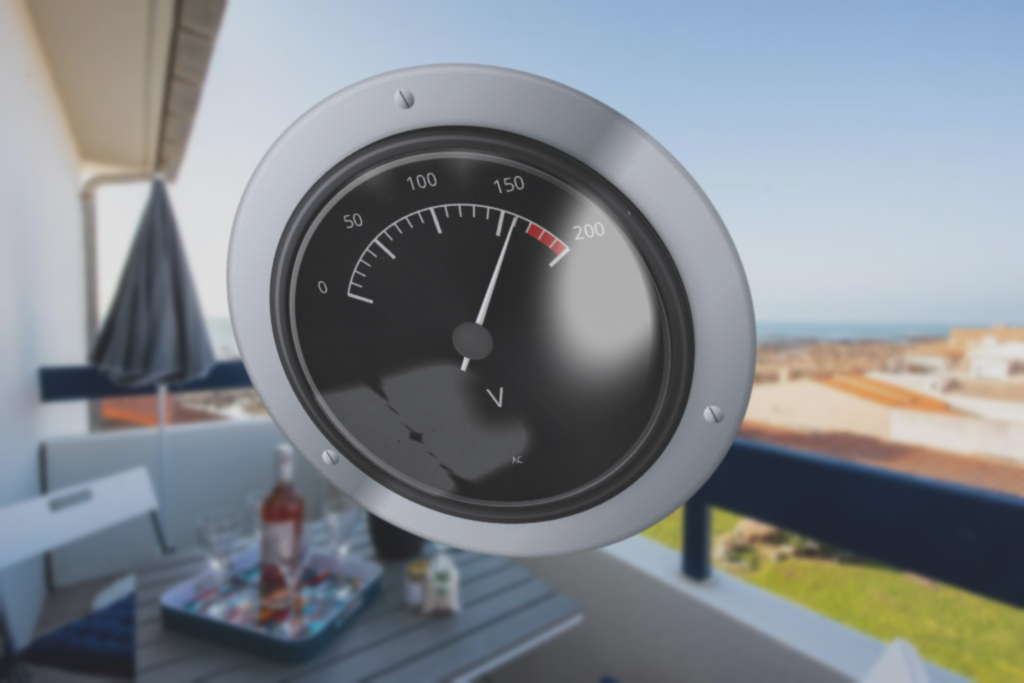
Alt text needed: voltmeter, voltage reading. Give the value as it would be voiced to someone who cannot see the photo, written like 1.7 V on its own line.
160 V
